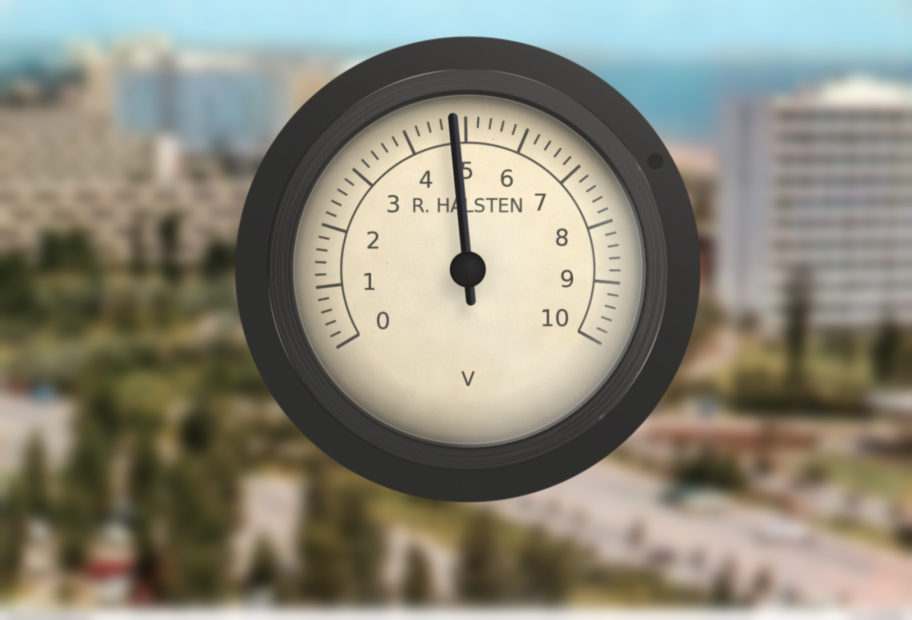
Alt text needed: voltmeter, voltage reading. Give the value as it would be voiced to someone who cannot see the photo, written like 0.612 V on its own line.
4.8 V
